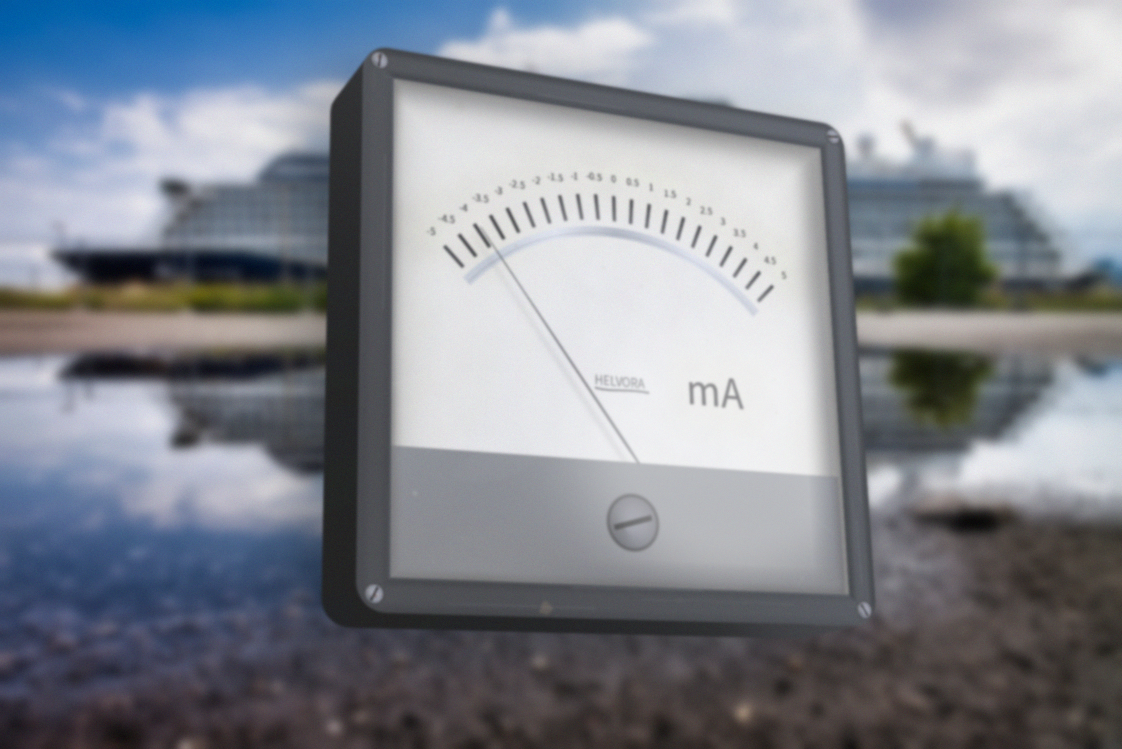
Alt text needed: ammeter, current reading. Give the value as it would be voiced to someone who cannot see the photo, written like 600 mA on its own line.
-4 mA
